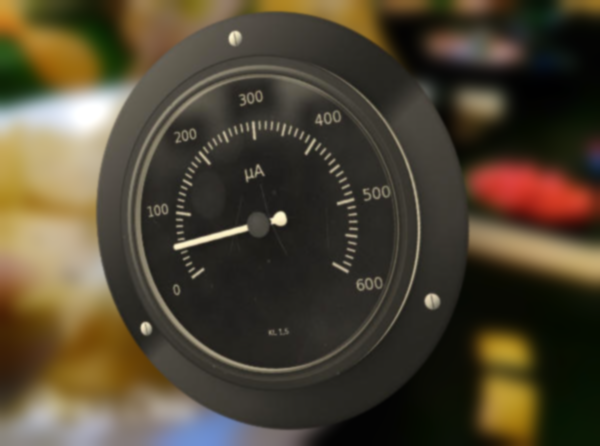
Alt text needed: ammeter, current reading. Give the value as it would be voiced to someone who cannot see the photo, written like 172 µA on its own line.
50 µA
